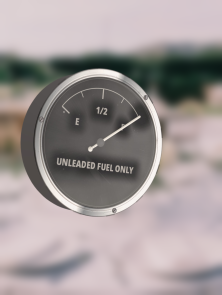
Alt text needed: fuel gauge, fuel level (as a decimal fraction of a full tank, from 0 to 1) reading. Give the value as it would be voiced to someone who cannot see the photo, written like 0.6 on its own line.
1
